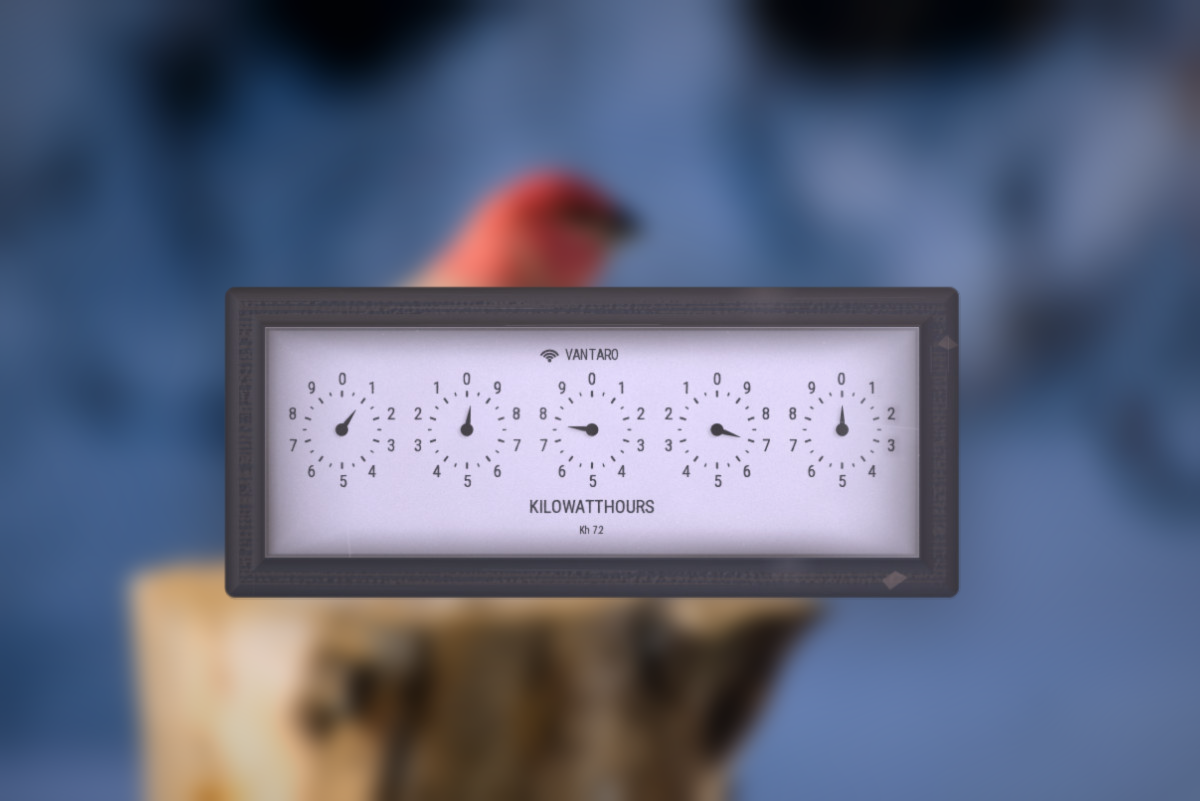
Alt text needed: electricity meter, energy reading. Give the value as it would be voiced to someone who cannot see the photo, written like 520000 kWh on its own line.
9770 kWh
